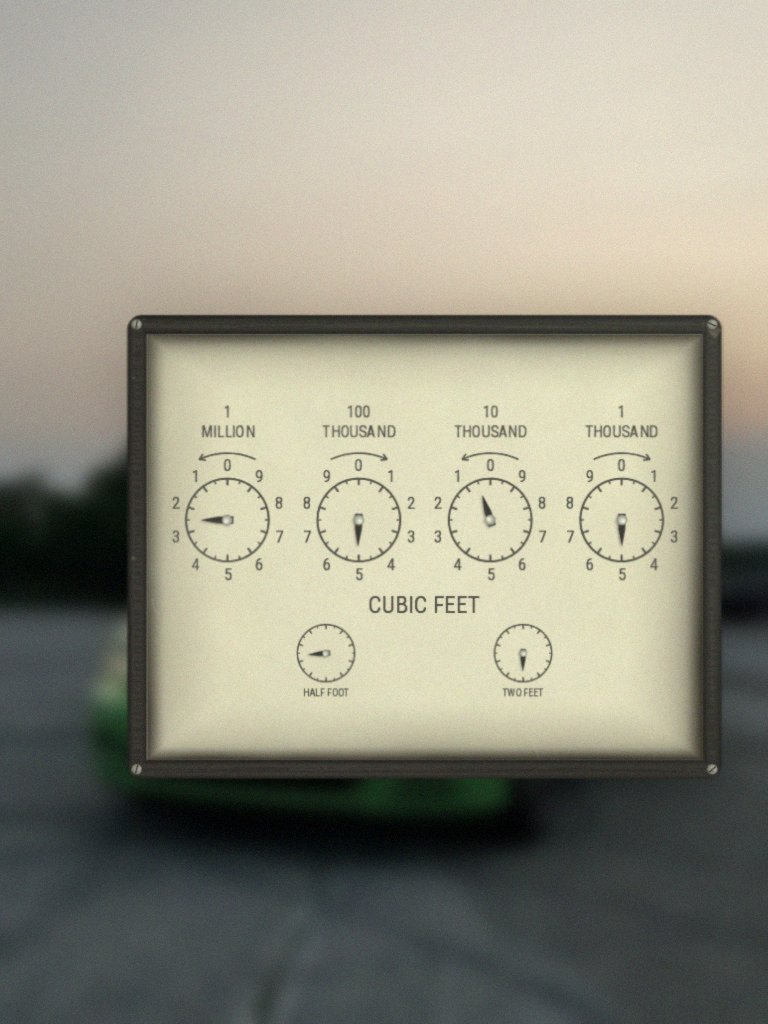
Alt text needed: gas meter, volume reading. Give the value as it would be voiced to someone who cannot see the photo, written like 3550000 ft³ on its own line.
250500 ft³
